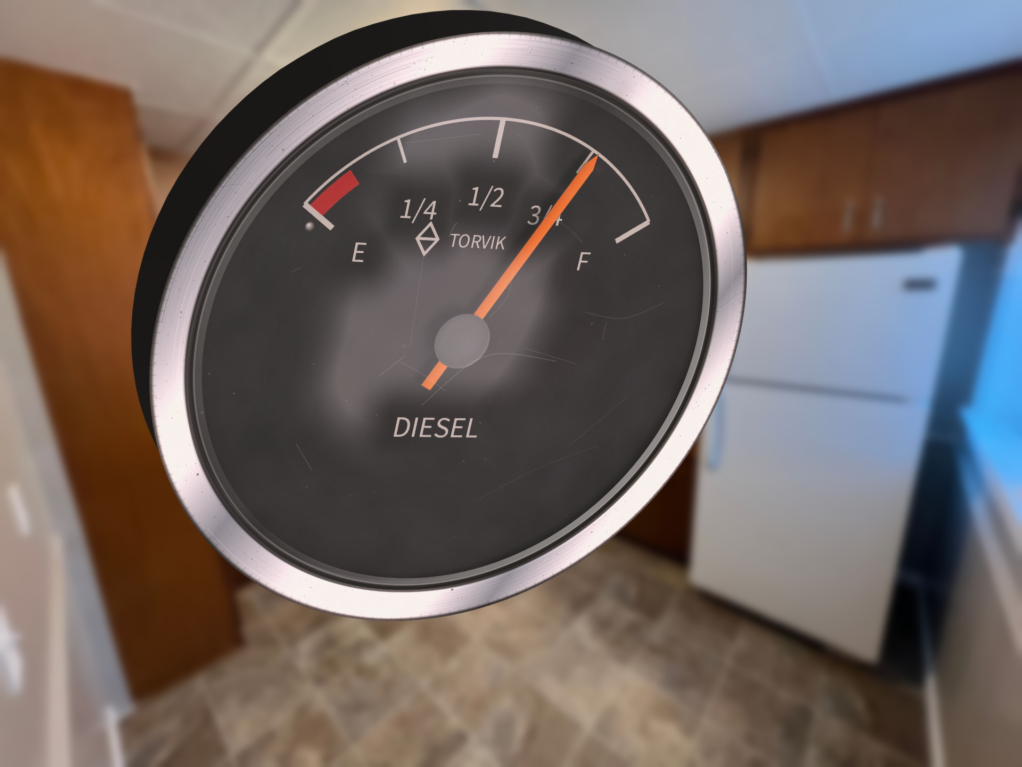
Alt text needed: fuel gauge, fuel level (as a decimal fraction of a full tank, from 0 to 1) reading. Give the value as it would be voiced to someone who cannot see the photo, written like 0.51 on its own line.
0.75
